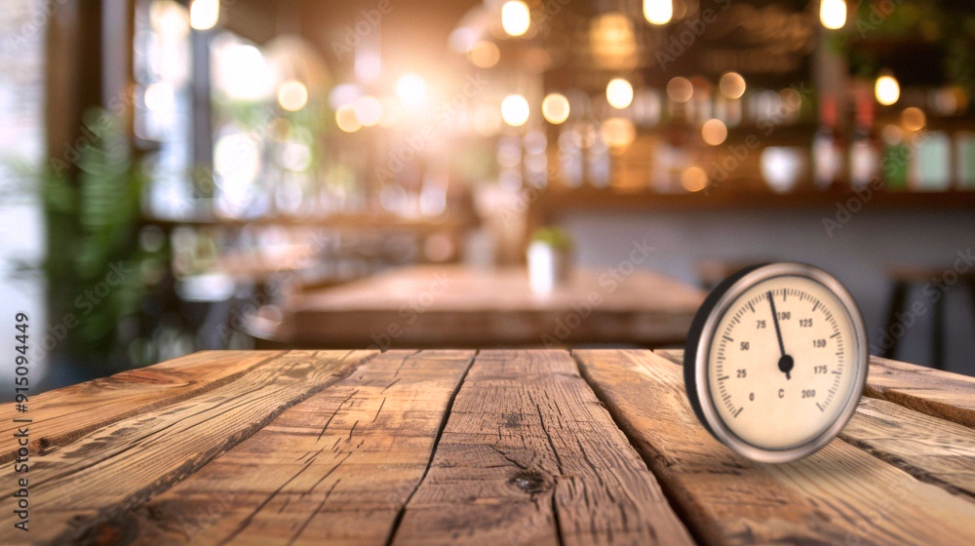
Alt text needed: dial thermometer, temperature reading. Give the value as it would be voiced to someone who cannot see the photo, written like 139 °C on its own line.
87.5 °C
